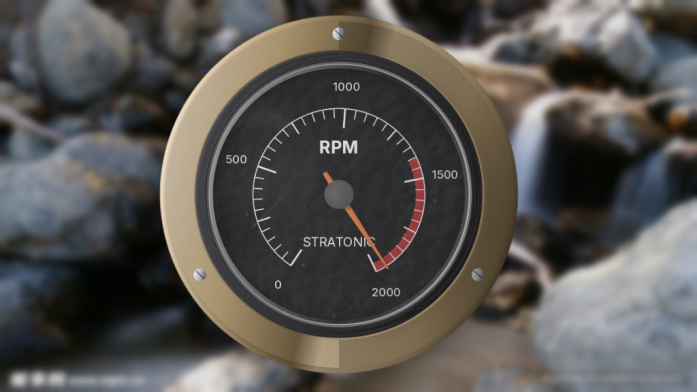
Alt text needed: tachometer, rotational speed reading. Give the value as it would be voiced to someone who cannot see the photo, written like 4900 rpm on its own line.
1950 rpm
